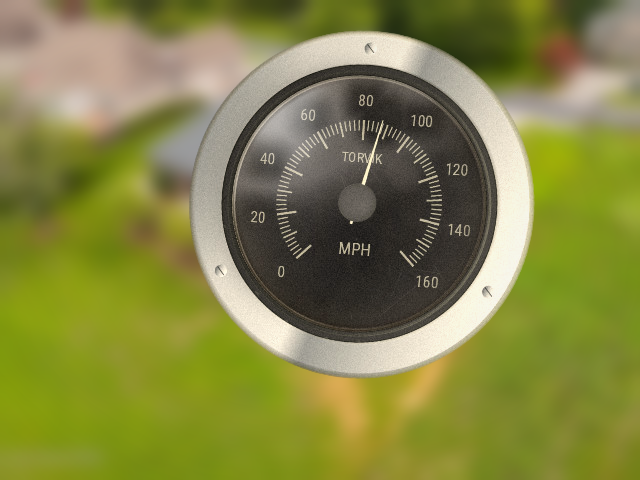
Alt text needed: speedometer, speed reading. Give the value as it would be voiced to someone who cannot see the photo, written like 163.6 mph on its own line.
88 mph
